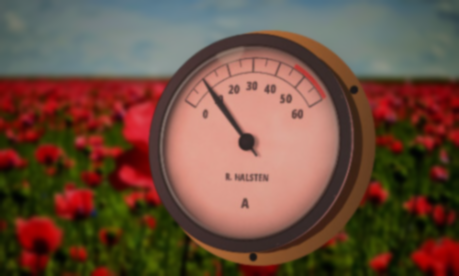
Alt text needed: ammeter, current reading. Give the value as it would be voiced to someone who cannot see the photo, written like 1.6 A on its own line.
10 A
